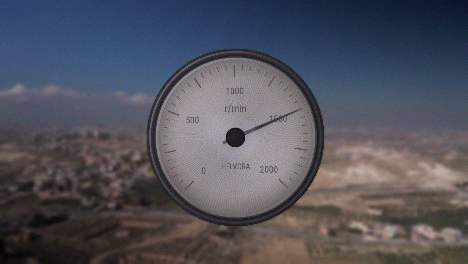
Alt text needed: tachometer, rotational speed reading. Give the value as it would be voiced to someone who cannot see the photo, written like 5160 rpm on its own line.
1500 rpm
